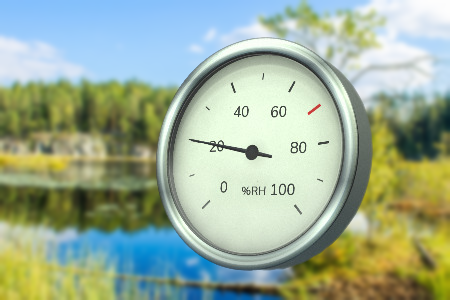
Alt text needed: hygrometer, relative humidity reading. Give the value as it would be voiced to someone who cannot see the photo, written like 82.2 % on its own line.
20 %
